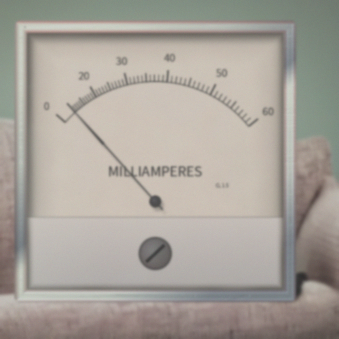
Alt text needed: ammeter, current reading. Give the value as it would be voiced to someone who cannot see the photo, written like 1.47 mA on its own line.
10 mA
